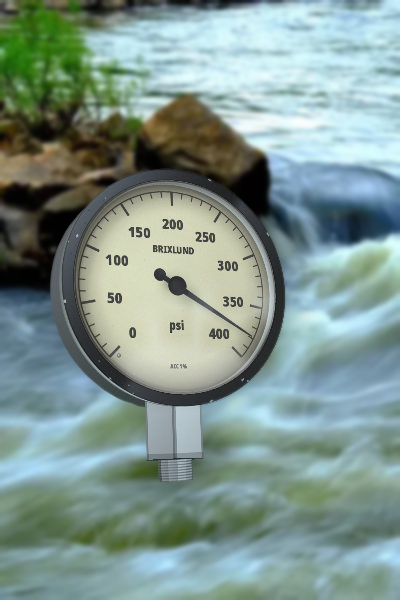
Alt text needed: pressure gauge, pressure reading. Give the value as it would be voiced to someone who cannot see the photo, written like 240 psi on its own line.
380 psi
